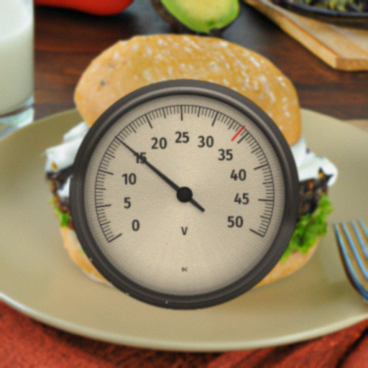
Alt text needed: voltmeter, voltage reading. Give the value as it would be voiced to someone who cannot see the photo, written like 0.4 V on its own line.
15 V
